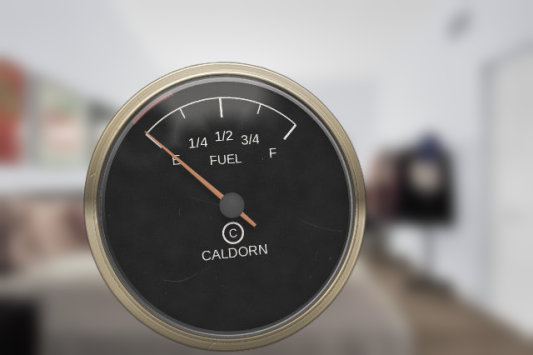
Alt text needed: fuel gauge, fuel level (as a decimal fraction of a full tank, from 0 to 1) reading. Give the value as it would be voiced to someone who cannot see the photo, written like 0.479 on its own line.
0
